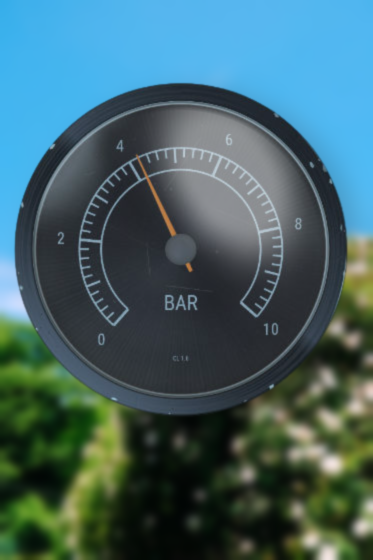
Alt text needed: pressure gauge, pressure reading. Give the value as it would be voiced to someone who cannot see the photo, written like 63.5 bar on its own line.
4.2 bar
